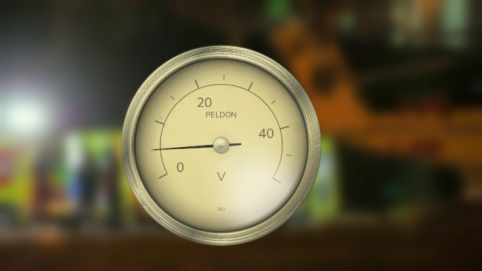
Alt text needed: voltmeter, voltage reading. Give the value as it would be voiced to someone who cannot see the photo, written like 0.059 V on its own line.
5 V
